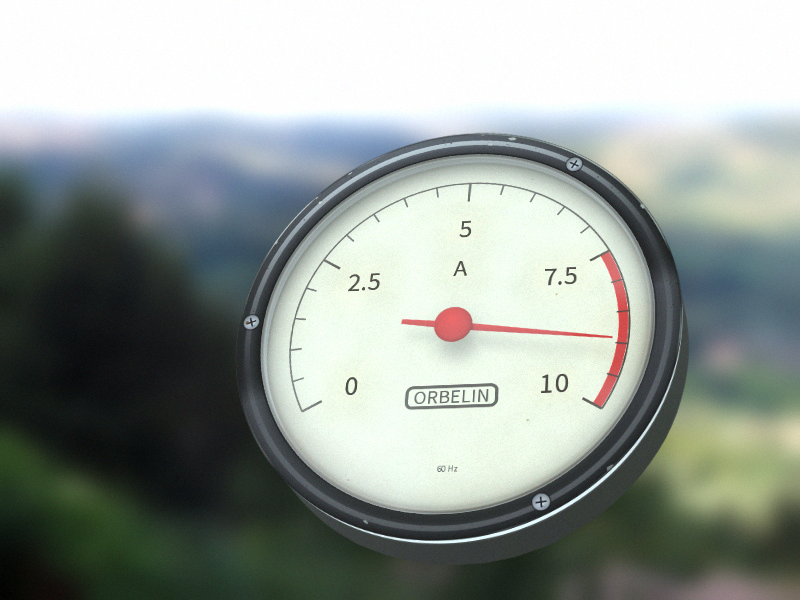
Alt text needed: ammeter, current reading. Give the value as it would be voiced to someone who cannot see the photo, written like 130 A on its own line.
9 A
